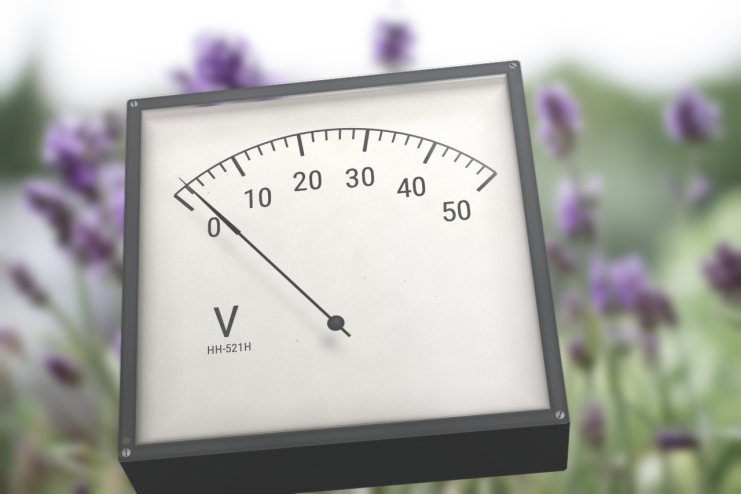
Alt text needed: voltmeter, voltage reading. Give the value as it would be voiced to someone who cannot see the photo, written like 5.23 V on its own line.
2 V
